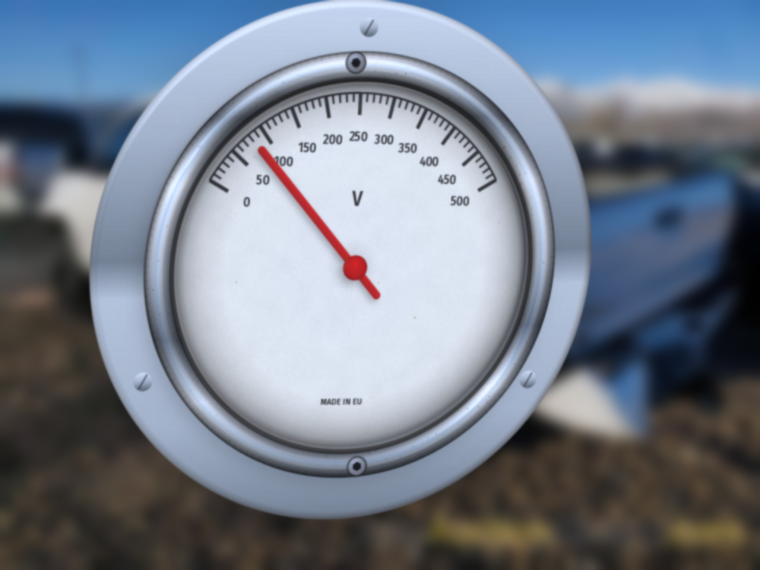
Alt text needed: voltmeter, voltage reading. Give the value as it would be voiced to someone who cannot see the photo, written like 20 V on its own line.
80 V
